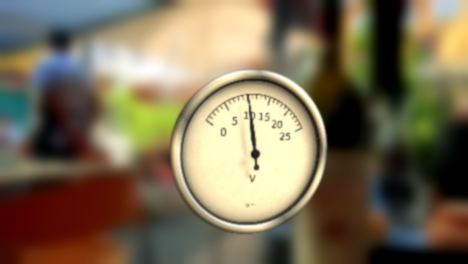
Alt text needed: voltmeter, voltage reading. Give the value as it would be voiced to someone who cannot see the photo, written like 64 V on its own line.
10 V
